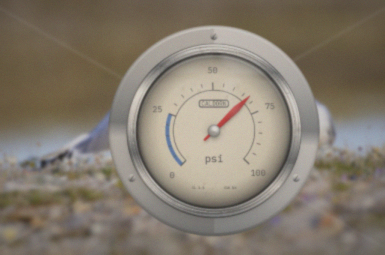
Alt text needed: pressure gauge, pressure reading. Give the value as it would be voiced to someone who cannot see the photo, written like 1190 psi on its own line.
67.5 psi
